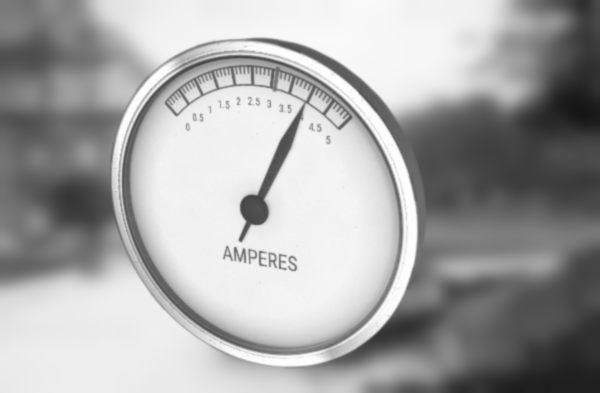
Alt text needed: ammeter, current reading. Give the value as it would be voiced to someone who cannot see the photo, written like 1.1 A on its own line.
4 A
